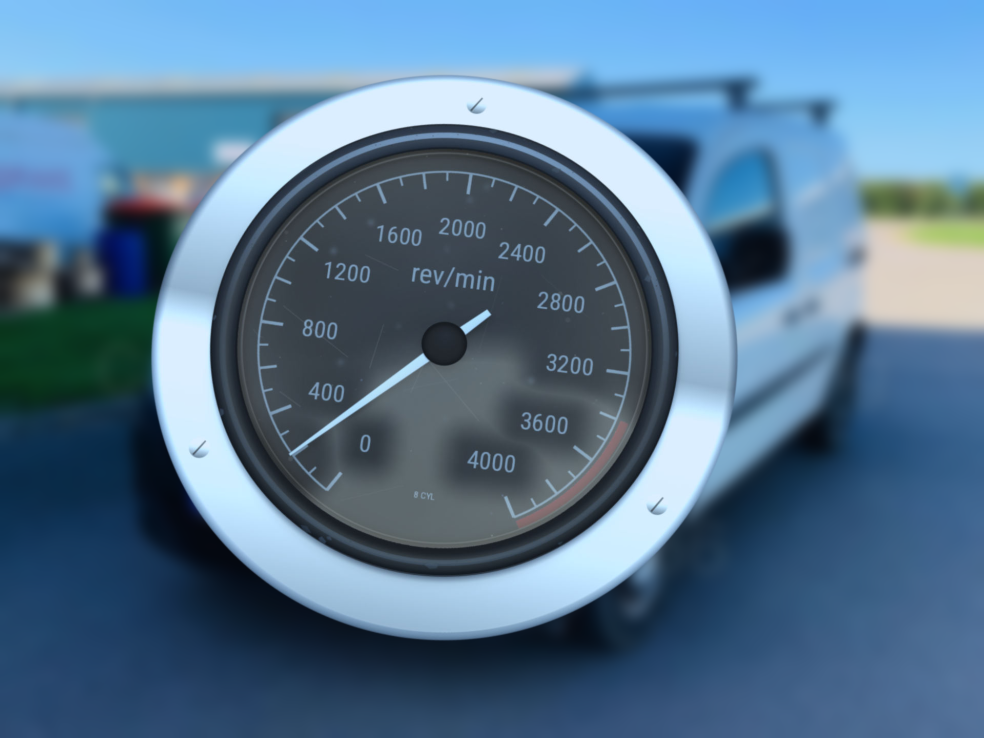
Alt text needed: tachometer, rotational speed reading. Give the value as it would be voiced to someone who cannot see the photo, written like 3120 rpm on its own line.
200 rpm
